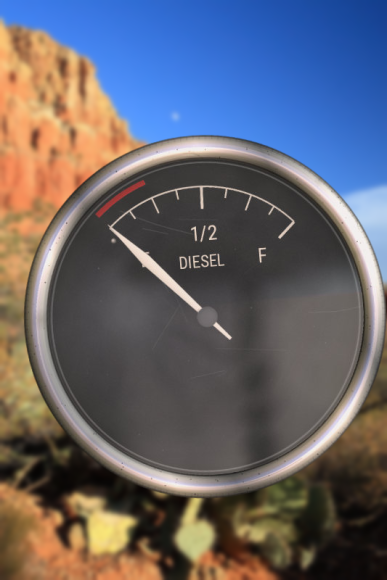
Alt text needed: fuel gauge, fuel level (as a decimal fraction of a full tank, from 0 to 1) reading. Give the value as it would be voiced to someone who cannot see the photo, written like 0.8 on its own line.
0
